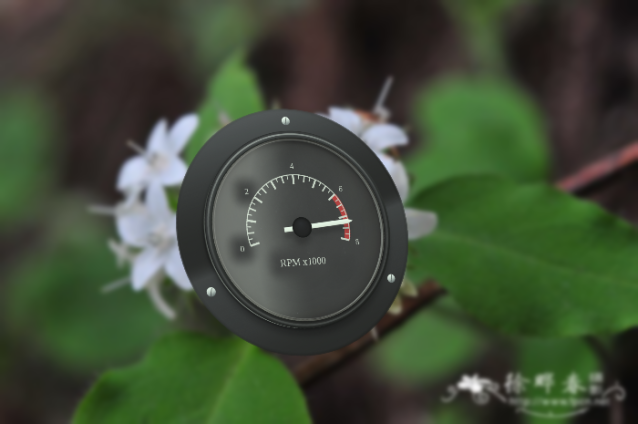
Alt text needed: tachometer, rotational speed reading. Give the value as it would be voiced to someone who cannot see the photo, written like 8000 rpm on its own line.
7250 rpm
